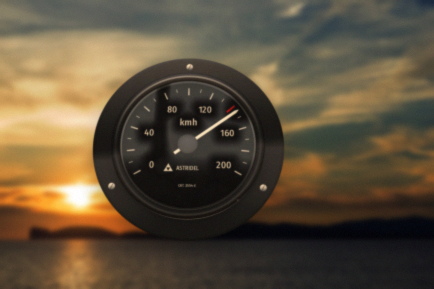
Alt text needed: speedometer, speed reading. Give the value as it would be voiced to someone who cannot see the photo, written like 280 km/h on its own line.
145 km/h
